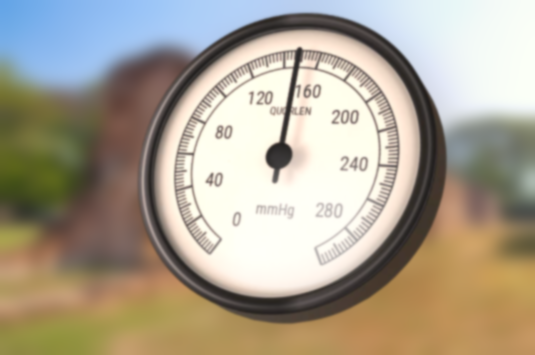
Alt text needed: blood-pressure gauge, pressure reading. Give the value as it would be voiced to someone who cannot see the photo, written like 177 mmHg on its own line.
150 mmHg
